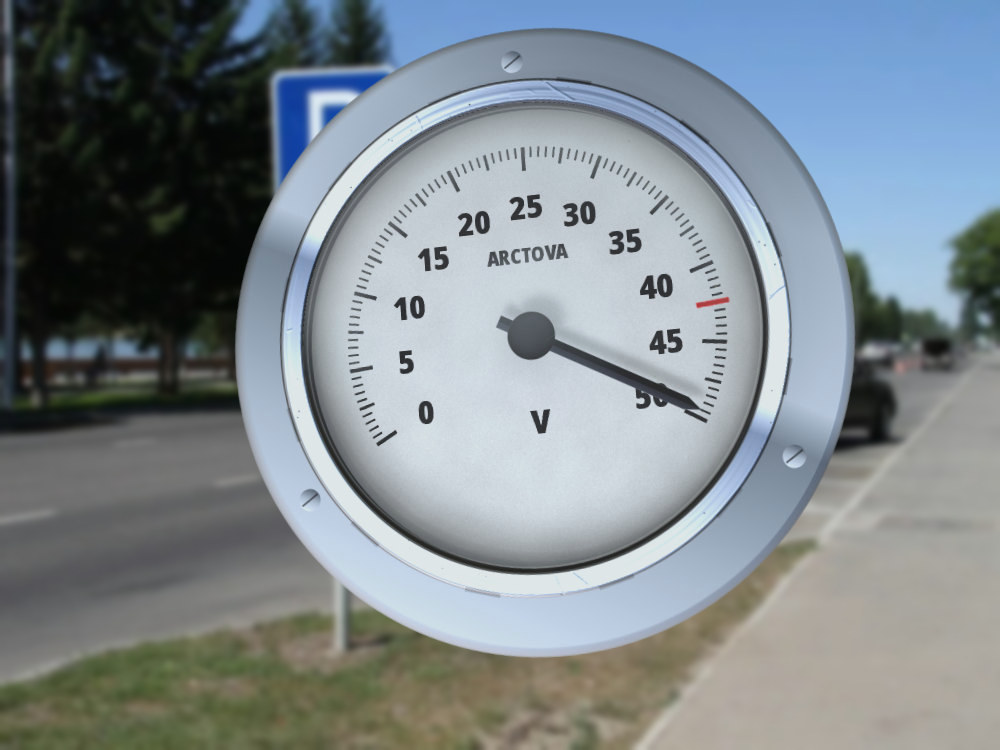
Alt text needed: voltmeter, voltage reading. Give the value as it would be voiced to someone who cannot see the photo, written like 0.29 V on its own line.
49.5 V
